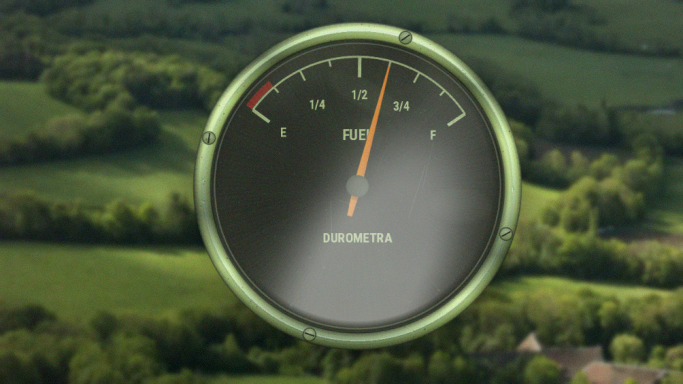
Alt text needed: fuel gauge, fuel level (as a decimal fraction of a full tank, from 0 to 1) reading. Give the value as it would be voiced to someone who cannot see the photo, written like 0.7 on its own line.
0.625
